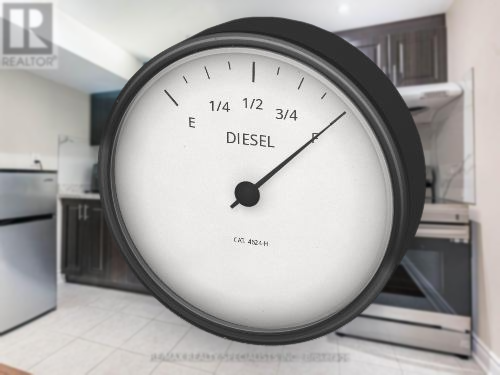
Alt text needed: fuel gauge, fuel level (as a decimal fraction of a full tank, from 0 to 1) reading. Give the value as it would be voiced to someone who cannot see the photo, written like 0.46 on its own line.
1
